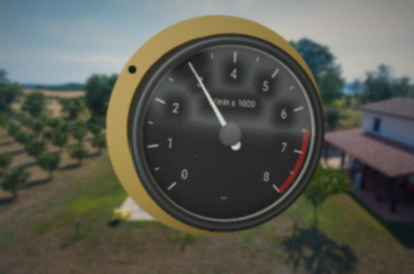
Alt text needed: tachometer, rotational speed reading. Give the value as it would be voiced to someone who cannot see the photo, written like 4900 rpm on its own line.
3000 rpm
